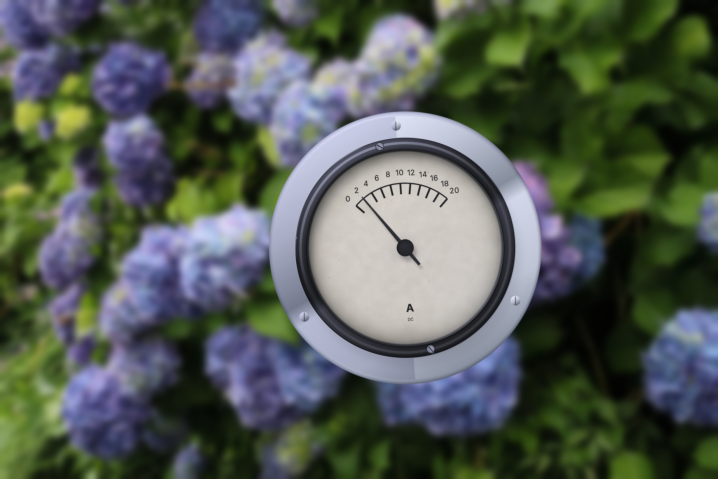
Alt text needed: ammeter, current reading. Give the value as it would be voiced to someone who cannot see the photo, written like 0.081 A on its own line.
2 A
